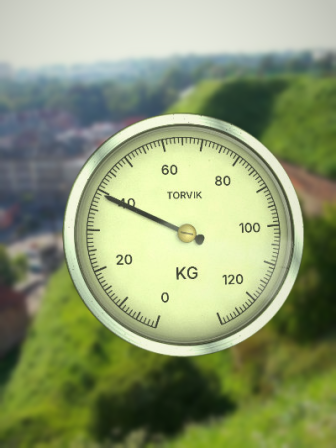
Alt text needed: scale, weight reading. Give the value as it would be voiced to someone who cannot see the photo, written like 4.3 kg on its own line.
39 kg
